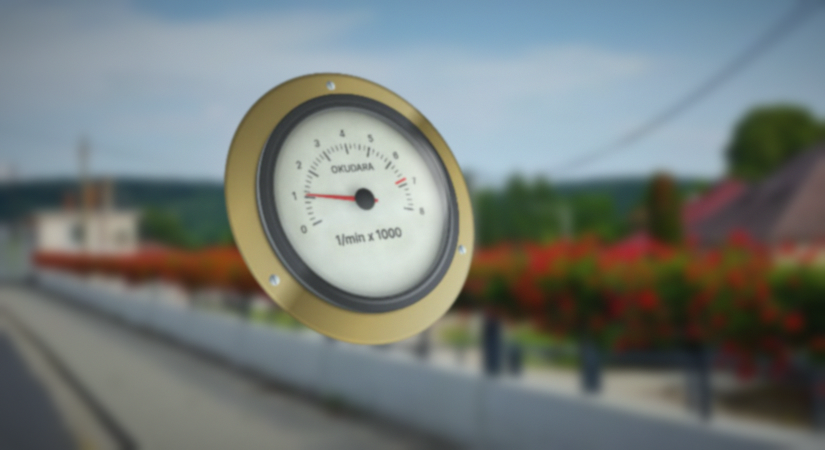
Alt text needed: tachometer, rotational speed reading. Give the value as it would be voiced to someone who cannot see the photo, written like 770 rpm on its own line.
1000 rpm
